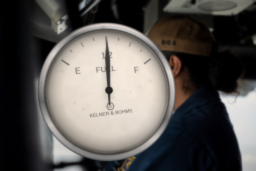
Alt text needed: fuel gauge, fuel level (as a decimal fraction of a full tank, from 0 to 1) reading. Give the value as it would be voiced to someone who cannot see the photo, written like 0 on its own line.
0.5
